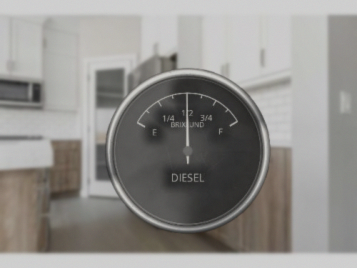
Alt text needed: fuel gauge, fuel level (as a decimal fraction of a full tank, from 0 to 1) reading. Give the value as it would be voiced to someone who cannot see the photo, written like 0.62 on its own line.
0.5
